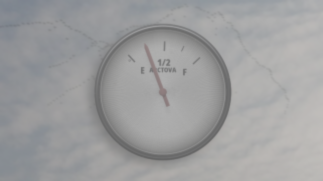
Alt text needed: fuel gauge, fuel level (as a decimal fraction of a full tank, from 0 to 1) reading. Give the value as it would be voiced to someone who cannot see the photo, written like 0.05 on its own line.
0.25
